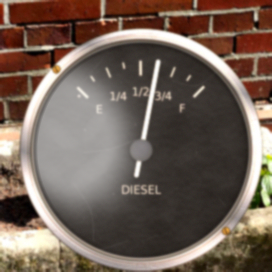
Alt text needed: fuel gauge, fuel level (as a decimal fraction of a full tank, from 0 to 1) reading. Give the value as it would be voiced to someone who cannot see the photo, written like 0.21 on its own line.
0.625
